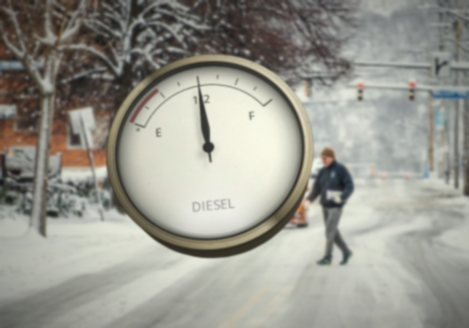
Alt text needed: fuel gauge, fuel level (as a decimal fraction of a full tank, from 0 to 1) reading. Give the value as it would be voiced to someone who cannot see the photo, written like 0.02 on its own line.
0.5
